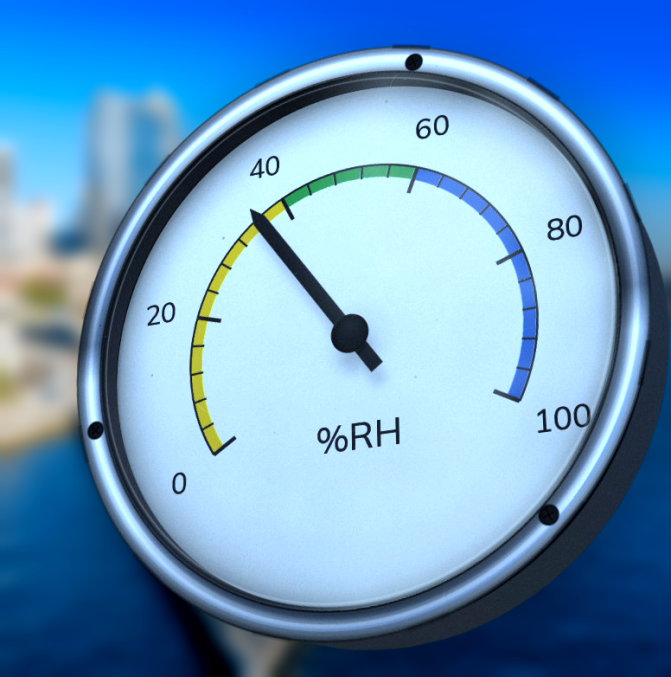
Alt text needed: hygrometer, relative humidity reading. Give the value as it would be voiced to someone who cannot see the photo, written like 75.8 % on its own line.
36 %
